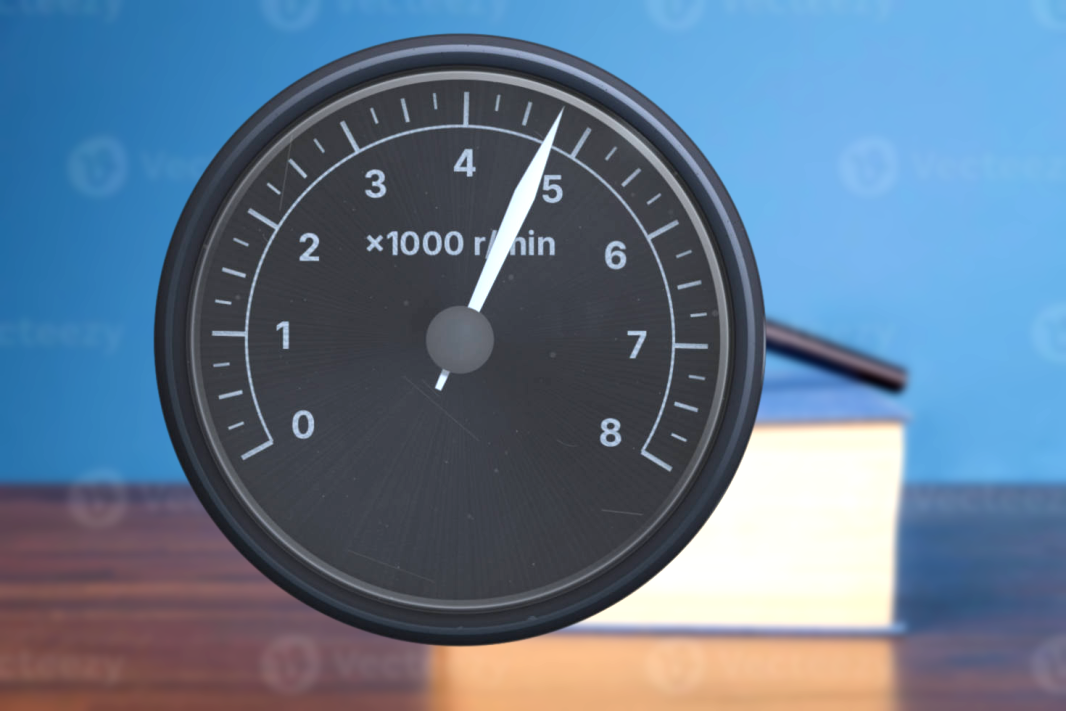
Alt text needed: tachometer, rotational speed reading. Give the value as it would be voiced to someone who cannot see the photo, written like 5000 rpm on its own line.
4750 rpm
